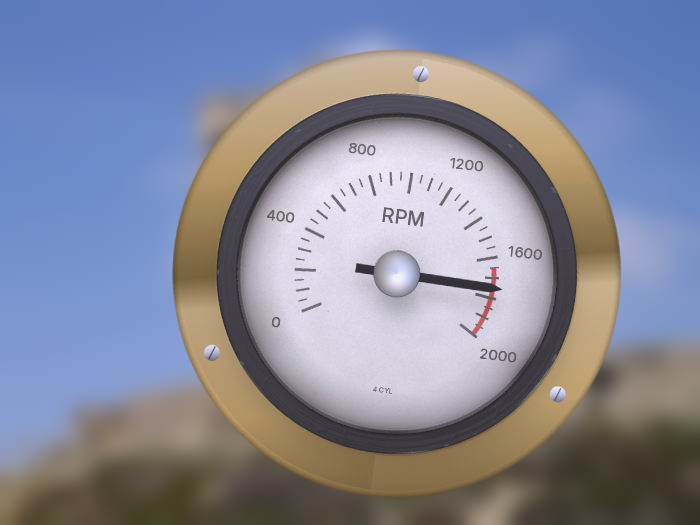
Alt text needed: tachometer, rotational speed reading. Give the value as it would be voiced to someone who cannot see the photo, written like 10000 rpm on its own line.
1750 rpm
